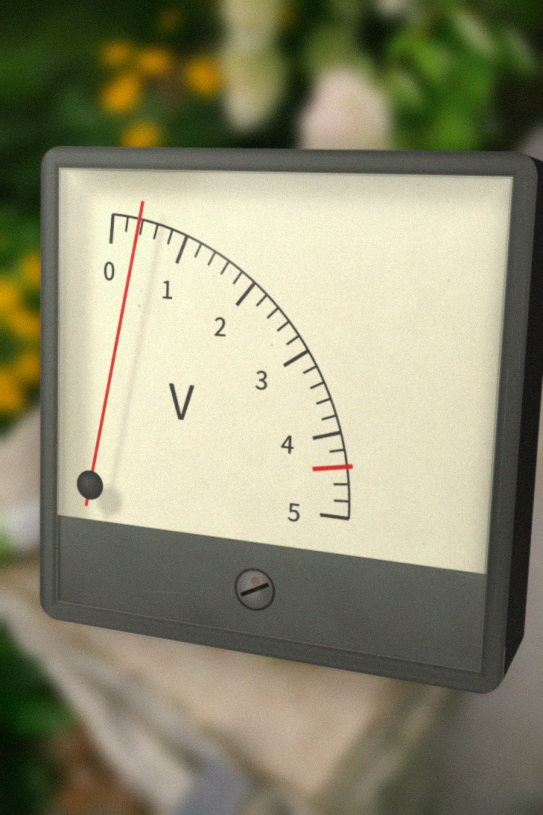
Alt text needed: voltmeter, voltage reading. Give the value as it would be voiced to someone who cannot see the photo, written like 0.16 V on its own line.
0.4 V
